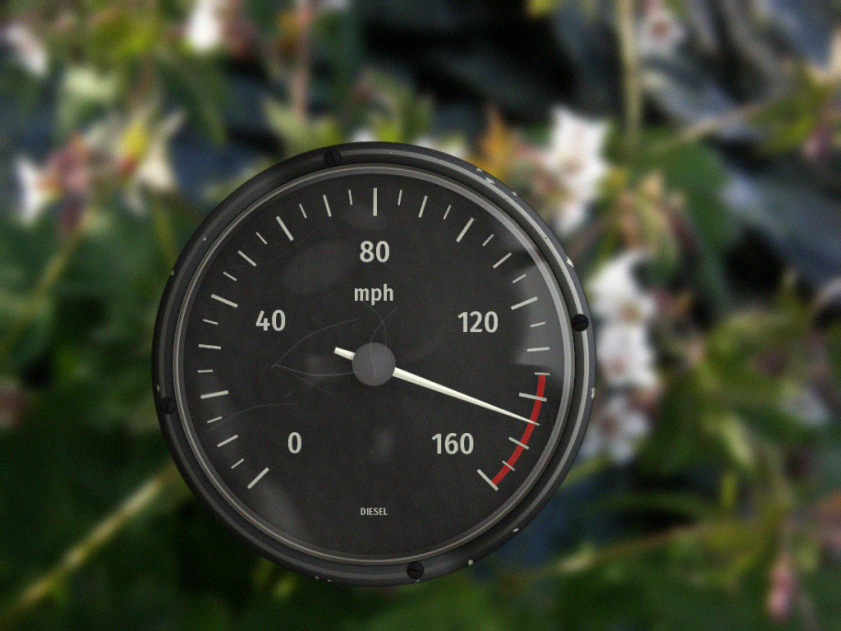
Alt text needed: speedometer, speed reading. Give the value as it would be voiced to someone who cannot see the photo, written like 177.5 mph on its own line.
145 mph
